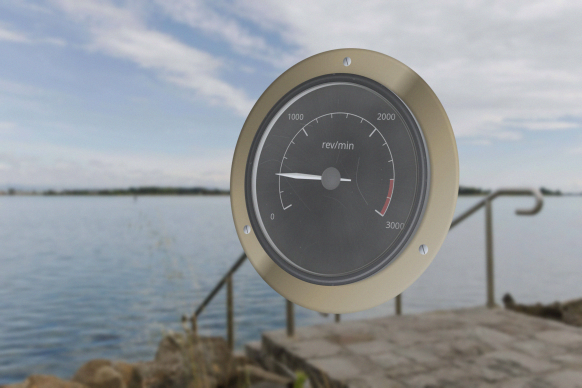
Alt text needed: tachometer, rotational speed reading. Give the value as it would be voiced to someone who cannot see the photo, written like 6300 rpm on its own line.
400 rpm
